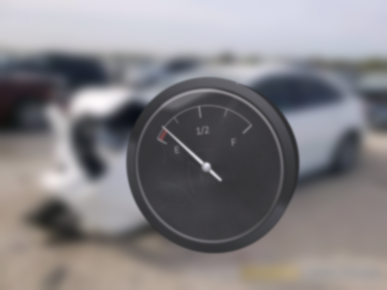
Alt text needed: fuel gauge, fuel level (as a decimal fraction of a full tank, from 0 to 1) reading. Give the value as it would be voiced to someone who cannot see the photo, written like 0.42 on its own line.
0.125
